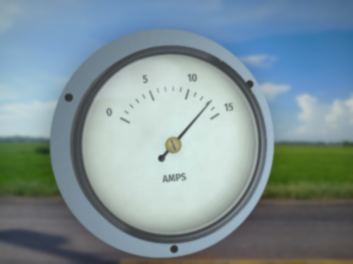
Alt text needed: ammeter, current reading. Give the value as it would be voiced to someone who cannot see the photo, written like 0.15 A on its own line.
13 A
